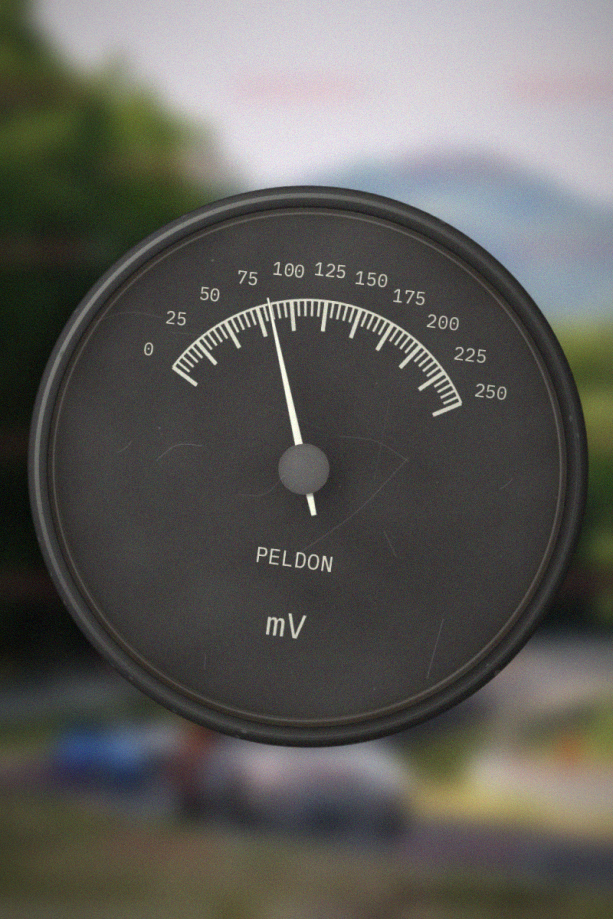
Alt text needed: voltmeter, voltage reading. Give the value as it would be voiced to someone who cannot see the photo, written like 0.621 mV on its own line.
85 mV
